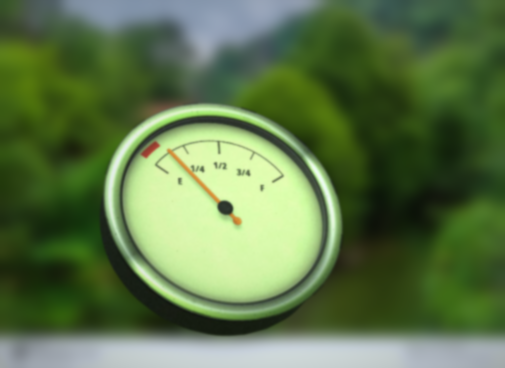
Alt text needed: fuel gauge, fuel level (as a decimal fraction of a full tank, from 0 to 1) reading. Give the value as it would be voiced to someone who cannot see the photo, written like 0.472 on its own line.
0.125
